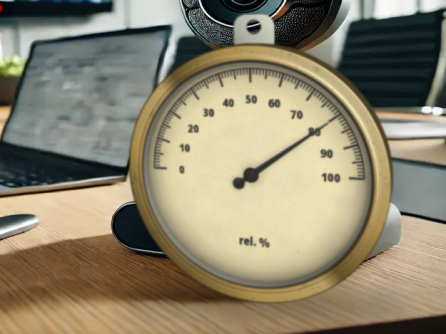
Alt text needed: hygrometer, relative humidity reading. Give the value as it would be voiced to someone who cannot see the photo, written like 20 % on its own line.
80 %
